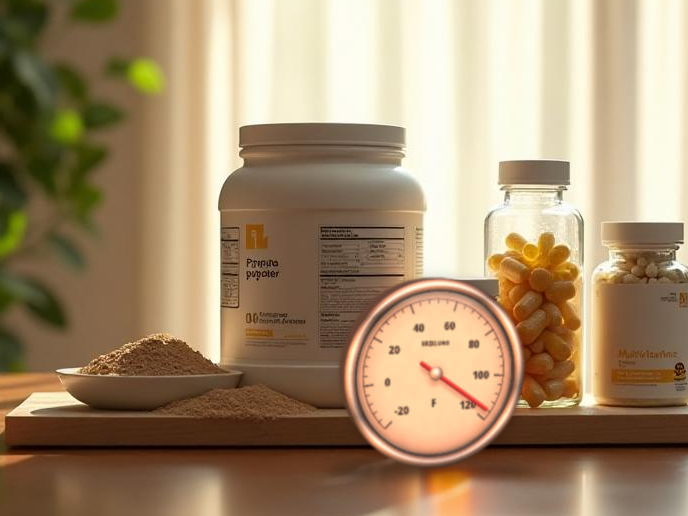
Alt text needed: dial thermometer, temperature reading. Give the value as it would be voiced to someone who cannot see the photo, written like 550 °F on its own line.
116 °F
